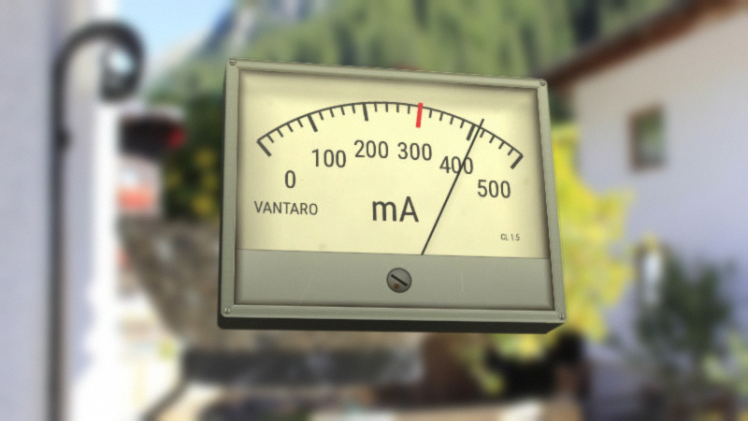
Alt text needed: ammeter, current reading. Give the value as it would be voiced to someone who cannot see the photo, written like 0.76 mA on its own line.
410 mA
